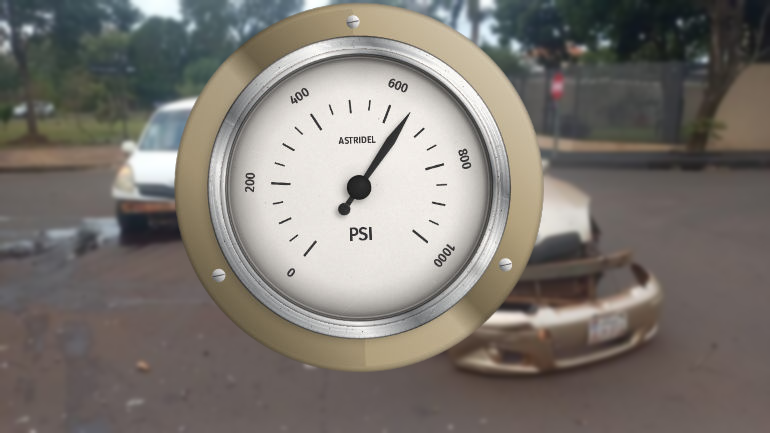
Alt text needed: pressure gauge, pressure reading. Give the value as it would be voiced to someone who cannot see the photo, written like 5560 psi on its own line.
650 psi
